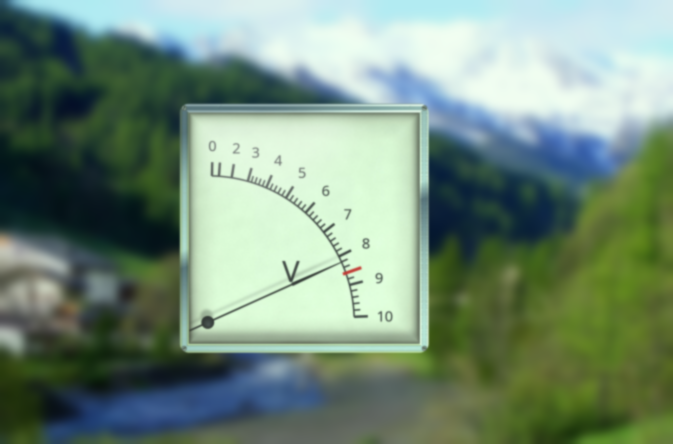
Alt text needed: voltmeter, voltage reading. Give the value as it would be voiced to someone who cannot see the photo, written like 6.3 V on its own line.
8.2 V
